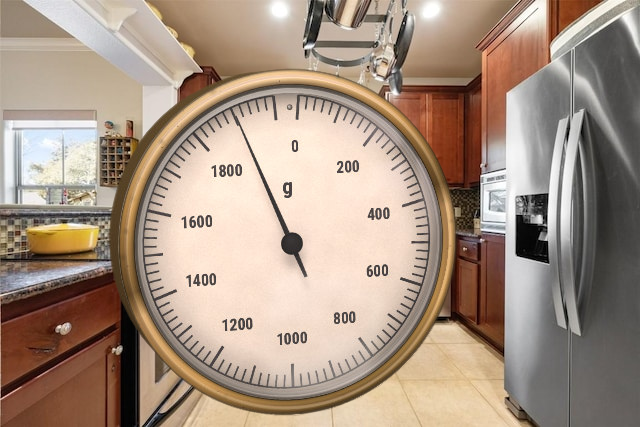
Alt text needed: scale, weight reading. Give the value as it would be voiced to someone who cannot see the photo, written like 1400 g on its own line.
1900 g
